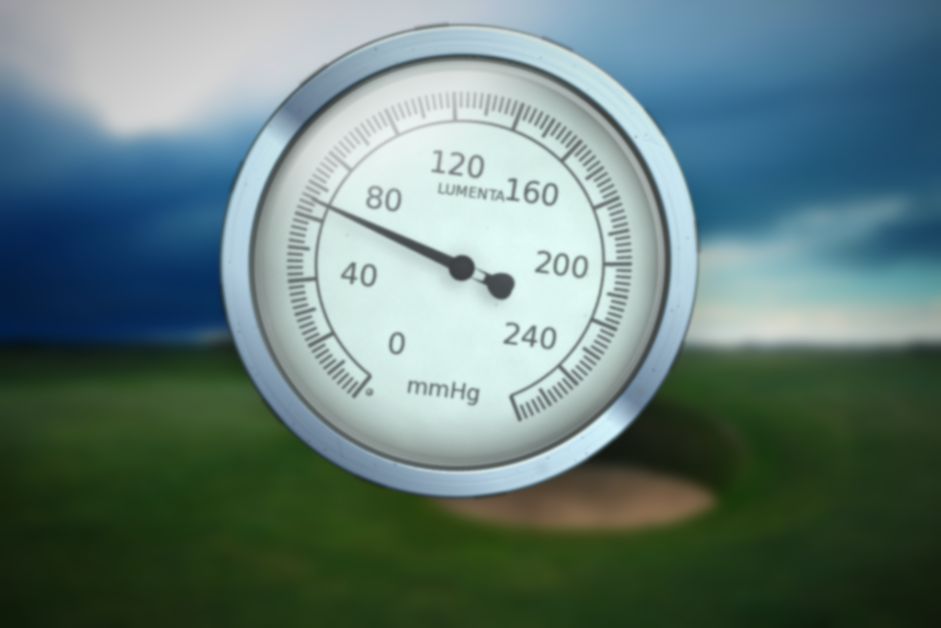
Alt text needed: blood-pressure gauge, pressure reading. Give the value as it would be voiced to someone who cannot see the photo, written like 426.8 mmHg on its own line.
66 mmHg
